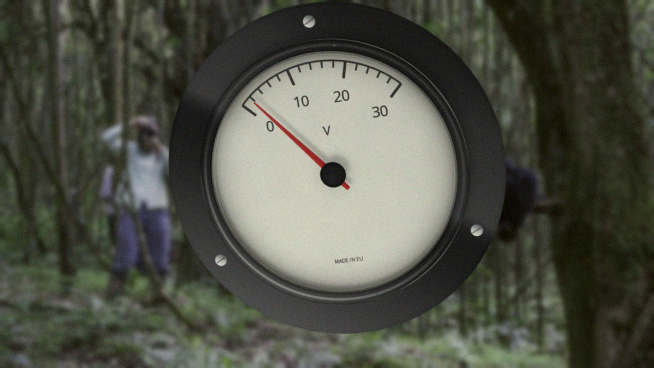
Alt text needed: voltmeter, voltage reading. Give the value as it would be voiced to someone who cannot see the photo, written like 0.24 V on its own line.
2 V
